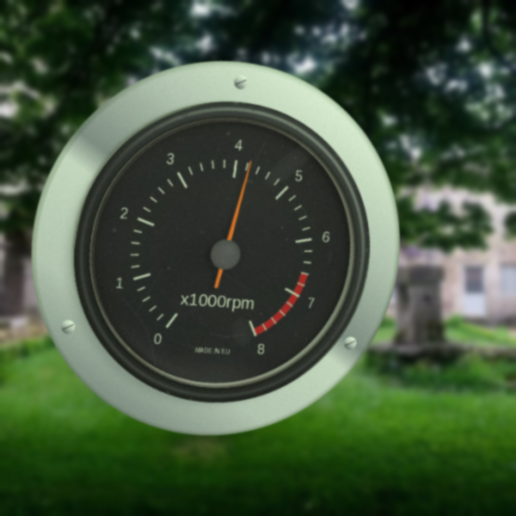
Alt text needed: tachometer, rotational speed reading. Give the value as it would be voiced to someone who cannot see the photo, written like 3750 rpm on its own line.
4200 rpm
